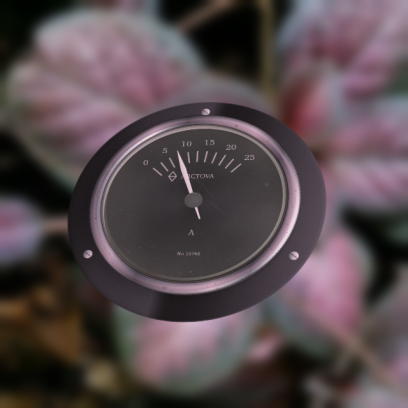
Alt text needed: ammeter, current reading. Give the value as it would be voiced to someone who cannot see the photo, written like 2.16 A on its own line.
7.5 A
